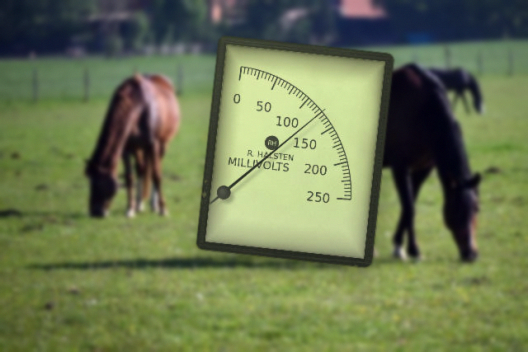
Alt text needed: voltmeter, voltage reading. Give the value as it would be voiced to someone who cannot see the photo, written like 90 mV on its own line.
125 mV
